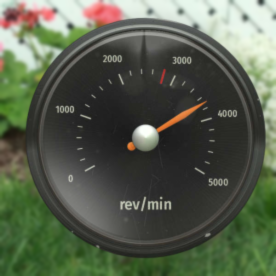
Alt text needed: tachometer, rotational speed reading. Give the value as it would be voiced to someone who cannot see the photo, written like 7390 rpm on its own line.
3700 rpm
